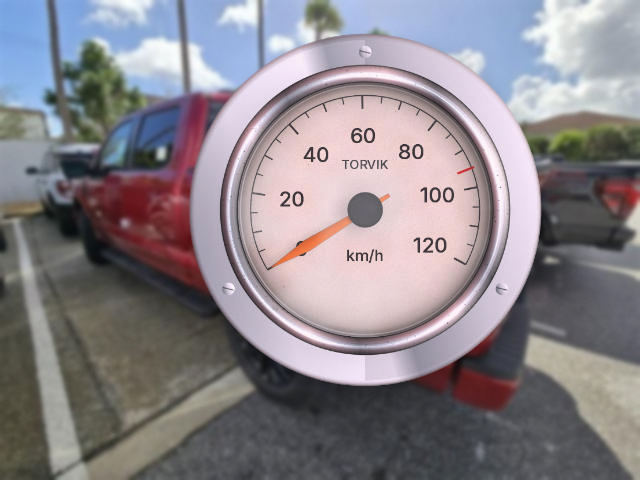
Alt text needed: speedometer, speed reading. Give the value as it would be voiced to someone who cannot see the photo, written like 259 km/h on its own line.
0 km/h
